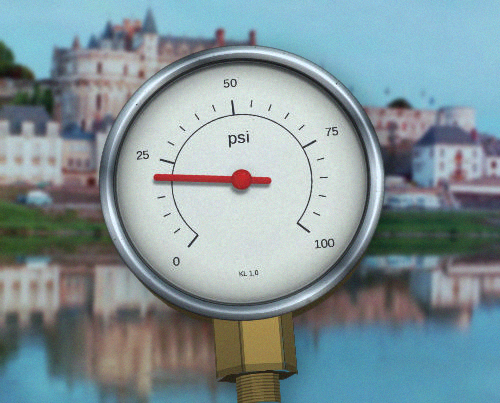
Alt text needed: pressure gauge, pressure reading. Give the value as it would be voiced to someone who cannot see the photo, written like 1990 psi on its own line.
20 psi
